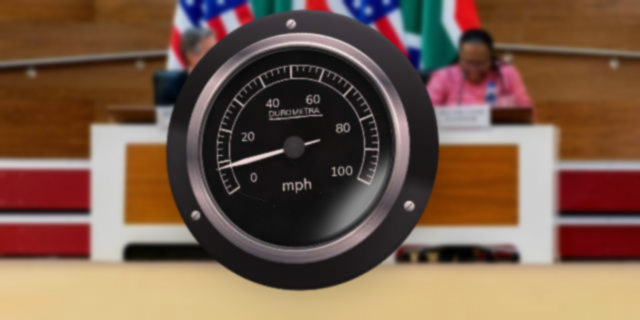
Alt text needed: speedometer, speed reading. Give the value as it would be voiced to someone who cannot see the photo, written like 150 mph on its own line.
8 mph
